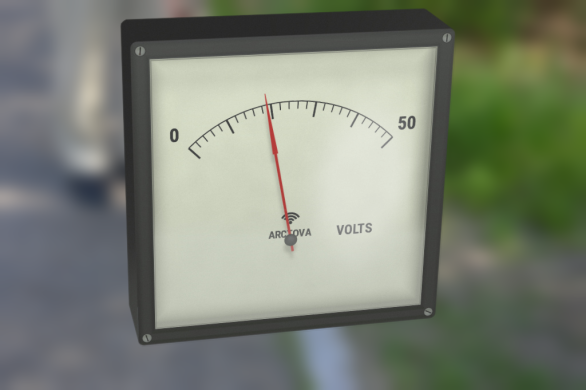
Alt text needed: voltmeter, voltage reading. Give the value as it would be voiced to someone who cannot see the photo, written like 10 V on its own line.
19 V
